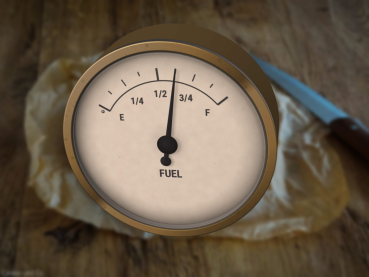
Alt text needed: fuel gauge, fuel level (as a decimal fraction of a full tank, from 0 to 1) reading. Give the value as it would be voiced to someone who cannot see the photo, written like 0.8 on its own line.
0.625
